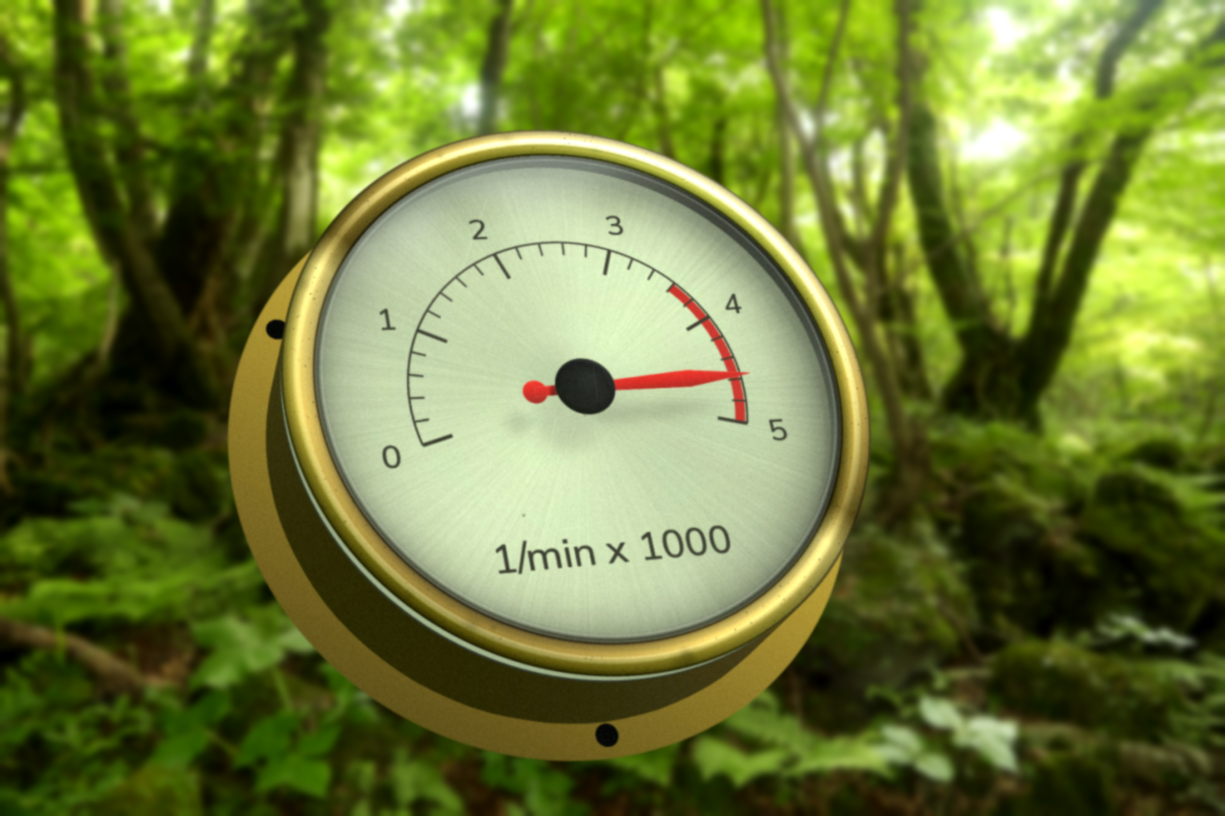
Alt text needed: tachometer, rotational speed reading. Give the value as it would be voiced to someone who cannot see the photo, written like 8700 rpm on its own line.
4600 rpm
